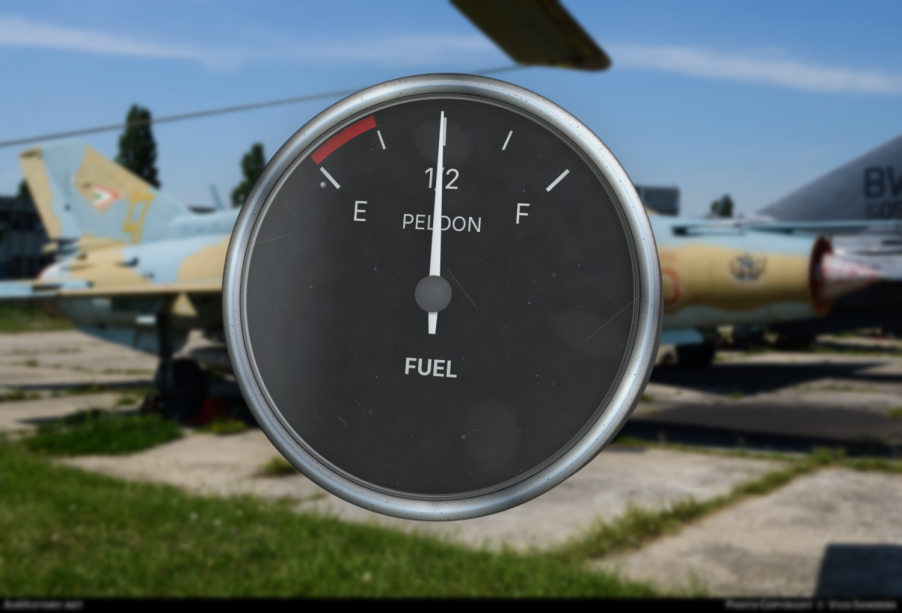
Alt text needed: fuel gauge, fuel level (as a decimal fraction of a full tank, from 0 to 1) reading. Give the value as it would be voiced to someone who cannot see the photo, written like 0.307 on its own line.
0.5
